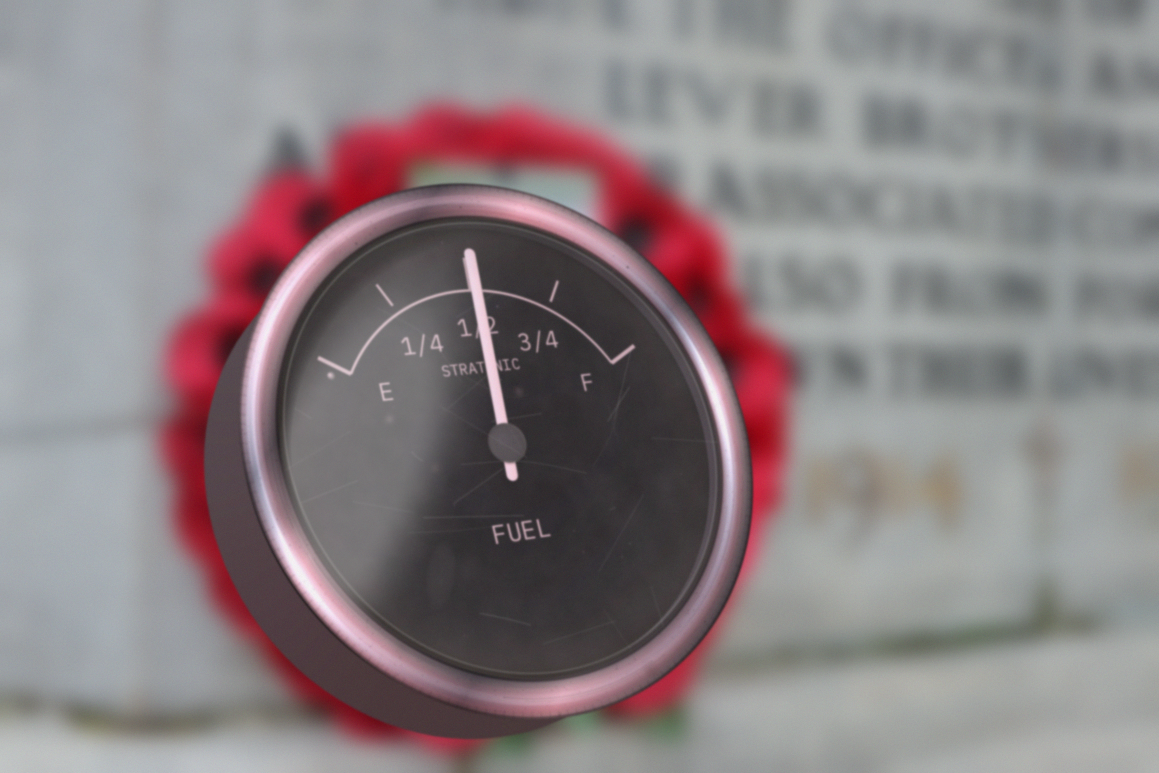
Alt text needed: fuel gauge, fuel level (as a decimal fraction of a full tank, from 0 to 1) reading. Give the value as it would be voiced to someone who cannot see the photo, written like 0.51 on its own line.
0.5
